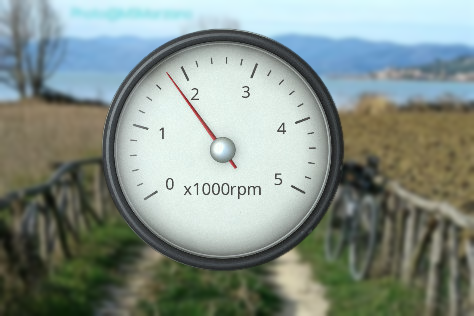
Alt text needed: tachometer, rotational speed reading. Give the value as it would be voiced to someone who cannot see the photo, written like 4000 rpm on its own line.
1800 rpm
